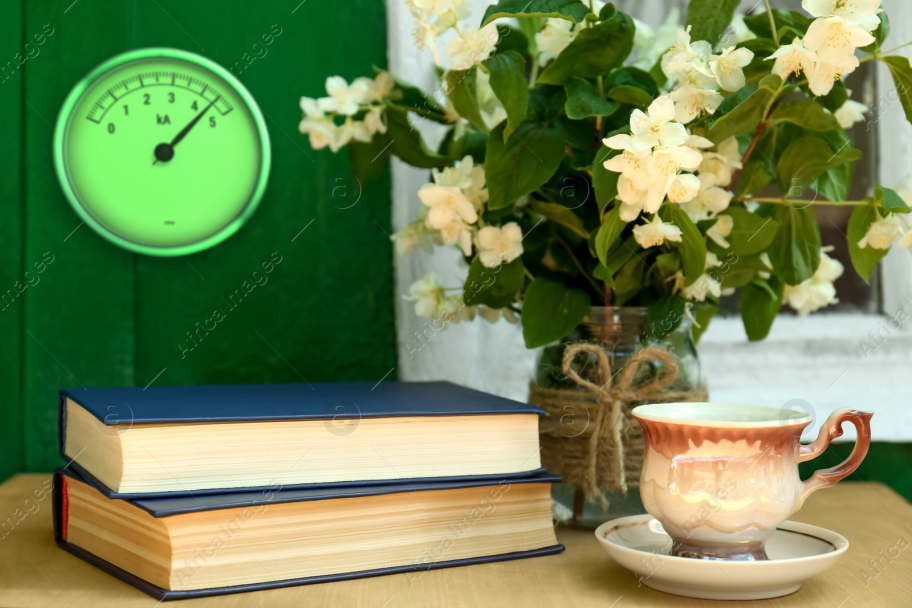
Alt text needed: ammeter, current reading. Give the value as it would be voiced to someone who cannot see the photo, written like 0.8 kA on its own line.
4.5 kA
